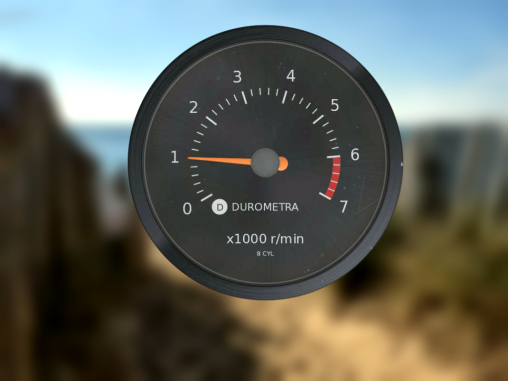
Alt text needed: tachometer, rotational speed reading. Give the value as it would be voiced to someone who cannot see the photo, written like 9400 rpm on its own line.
1000 rpm
